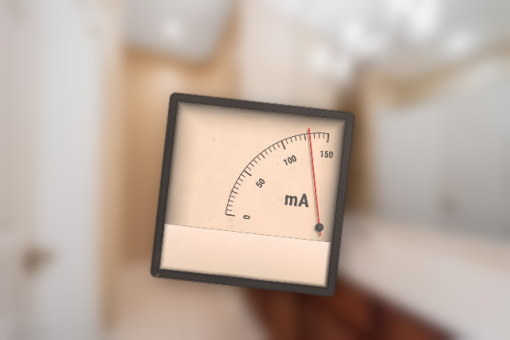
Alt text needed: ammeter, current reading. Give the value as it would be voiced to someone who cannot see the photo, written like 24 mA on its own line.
130 mA
